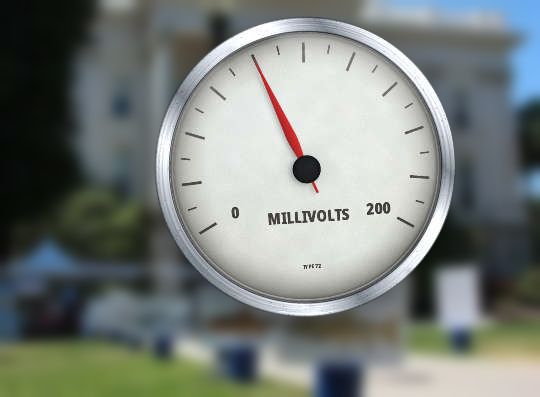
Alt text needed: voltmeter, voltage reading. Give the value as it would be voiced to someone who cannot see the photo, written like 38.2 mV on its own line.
80 mV
